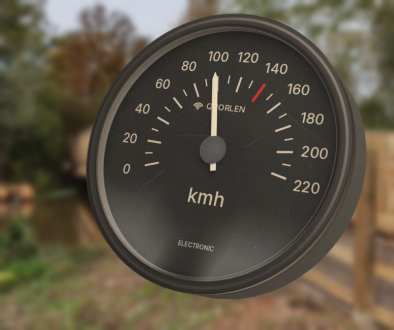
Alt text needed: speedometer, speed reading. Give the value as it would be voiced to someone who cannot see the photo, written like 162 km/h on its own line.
100 km/h
